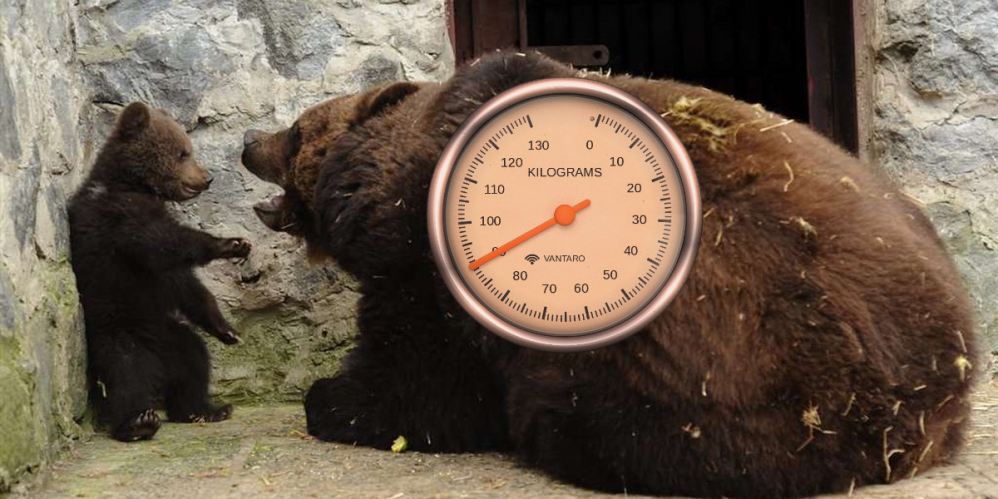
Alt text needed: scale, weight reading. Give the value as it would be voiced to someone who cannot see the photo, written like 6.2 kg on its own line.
90 kg
